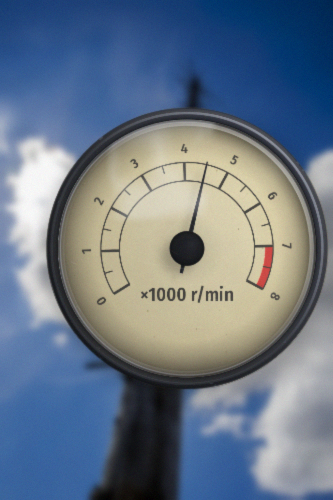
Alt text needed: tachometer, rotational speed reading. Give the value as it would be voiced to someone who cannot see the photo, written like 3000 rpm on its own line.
4500 rpm
